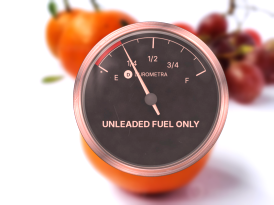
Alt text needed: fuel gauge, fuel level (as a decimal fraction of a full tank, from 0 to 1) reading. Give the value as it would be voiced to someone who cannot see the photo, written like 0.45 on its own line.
0.25
